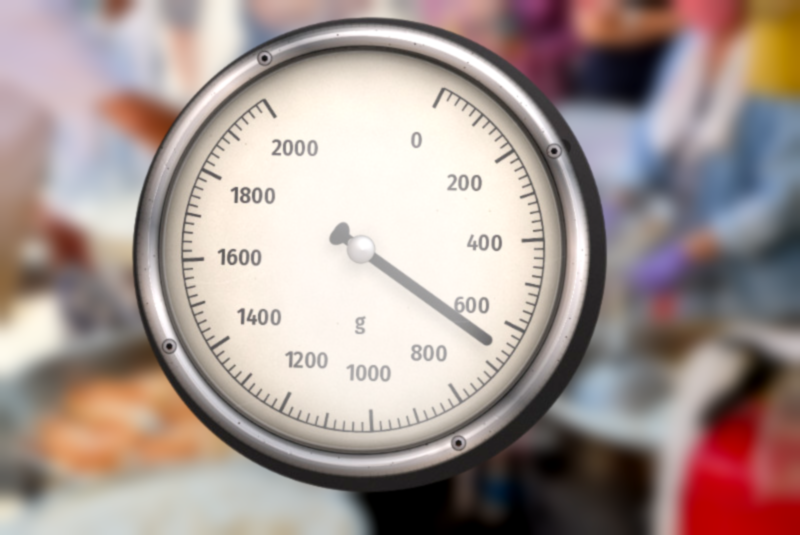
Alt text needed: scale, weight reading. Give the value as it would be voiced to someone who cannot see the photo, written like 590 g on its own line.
660 g
